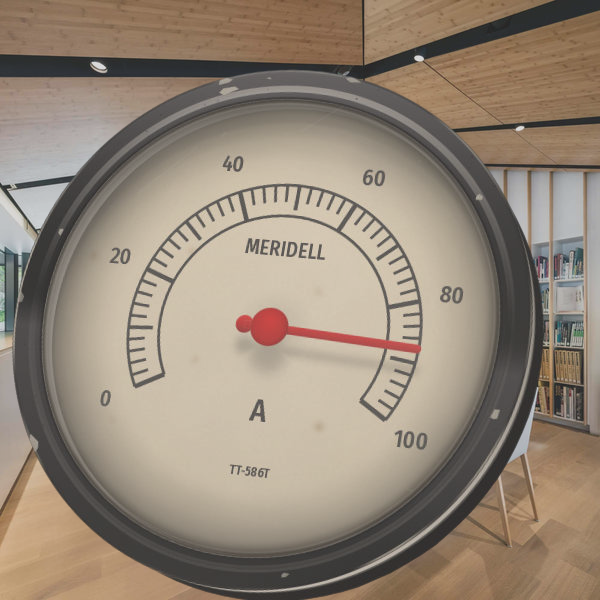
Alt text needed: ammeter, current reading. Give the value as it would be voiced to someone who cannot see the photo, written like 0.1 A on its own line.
88 A
